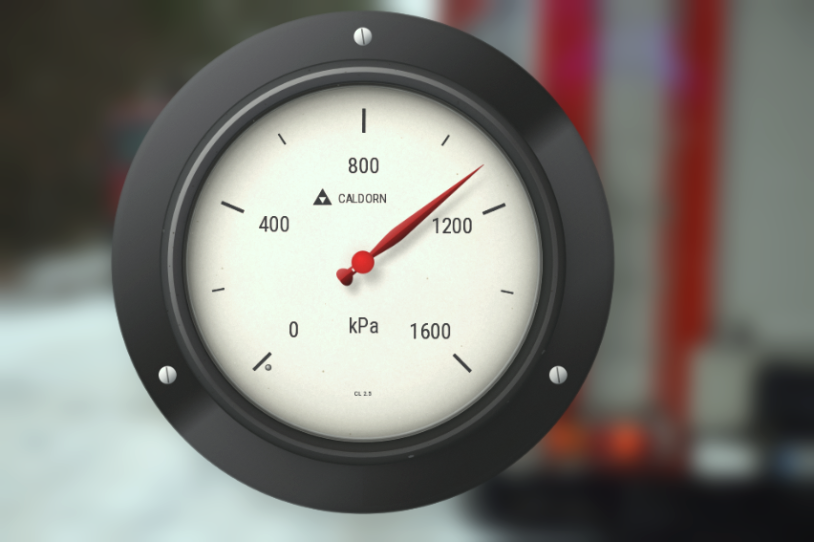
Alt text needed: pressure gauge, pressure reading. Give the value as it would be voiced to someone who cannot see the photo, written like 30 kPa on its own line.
1100 kPa
